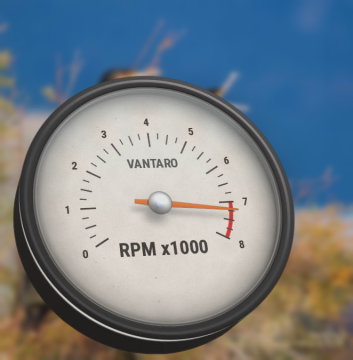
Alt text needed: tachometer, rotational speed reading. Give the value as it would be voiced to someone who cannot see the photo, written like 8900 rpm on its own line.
7250 rpm
